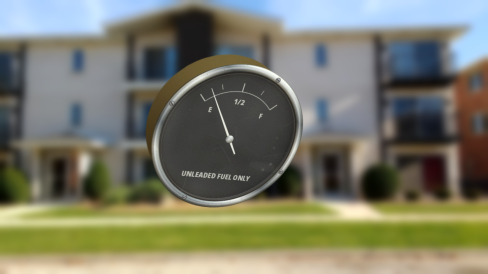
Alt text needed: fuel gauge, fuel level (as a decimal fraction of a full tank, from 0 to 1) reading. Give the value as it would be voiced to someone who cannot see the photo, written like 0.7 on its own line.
0.125
